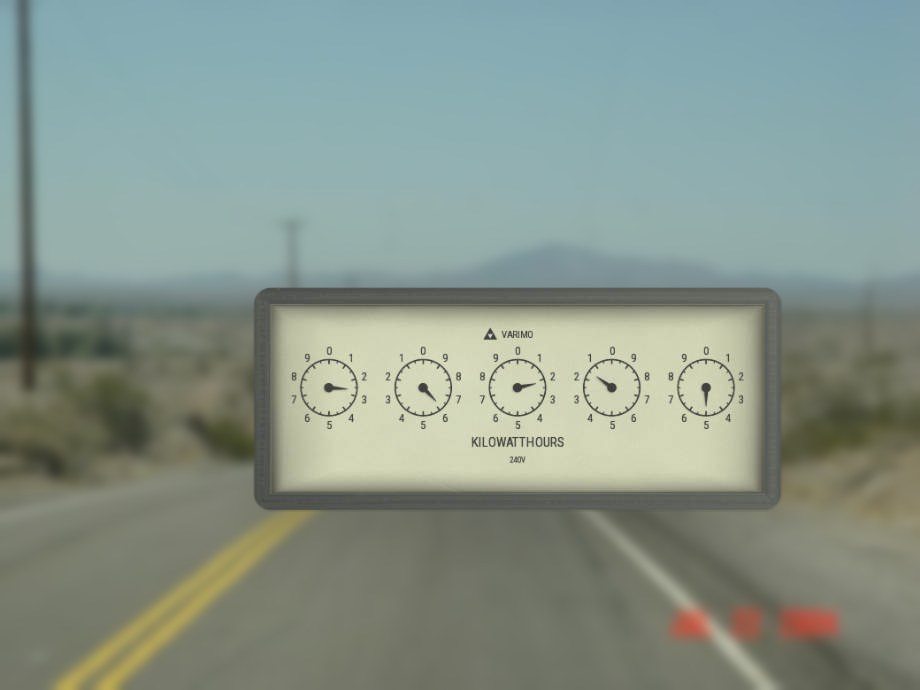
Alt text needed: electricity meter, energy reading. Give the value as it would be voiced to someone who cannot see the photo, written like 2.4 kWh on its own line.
26215 kWh
